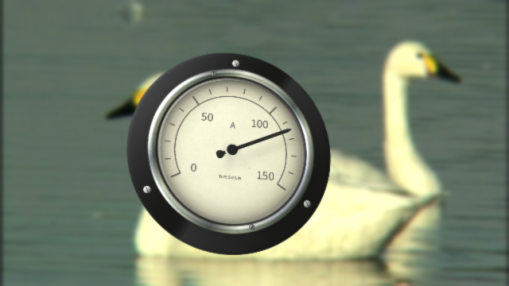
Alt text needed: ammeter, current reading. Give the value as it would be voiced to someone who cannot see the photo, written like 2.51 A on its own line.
115 A
